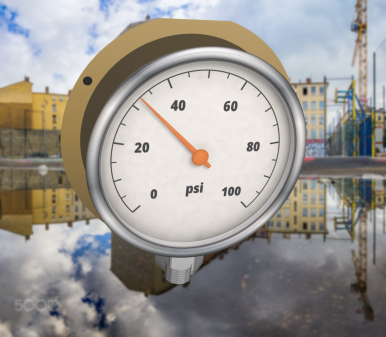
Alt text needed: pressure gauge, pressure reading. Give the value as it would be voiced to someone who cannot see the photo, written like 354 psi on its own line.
32.5 psi
